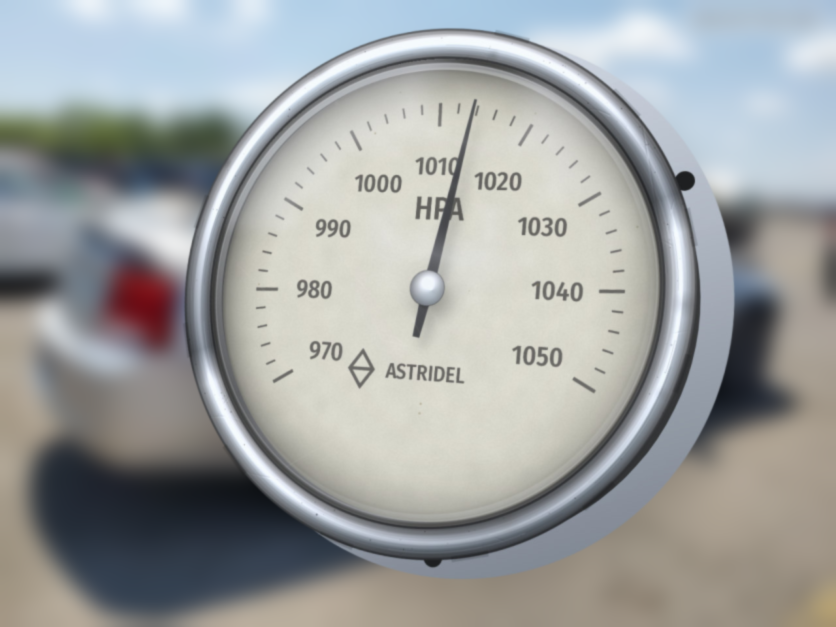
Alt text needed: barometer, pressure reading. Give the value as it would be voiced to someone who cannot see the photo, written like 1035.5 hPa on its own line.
1014 hPa
